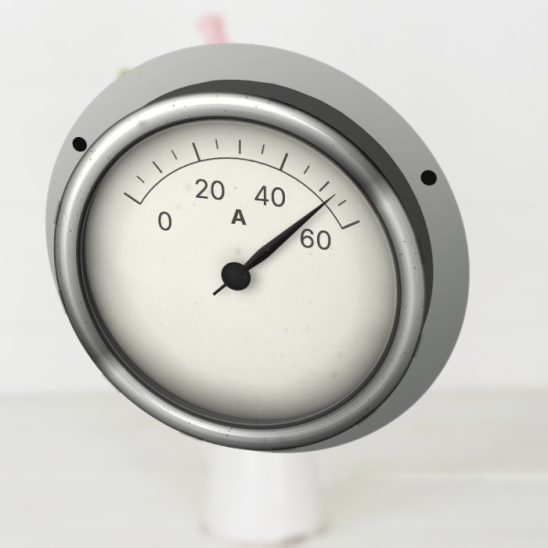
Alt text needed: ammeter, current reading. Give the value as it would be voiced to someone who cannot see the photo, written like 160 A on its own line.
52.5 A
